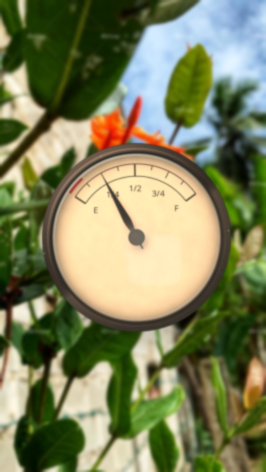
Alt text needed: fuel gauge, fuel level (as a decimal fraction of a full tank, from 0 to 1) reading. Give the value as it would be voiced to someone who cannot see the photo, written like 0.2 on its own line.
0.25
